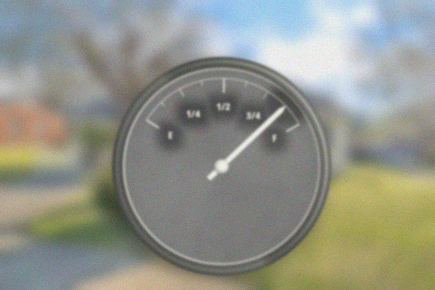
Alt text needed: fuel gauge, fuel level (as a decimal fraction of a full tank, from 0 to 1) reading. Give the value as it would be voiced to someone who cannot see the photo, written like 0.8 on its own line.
0.875
